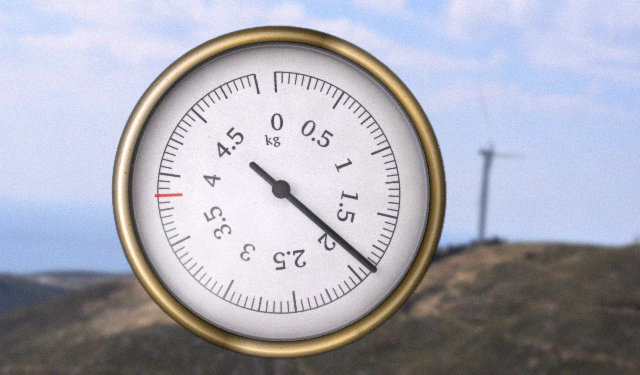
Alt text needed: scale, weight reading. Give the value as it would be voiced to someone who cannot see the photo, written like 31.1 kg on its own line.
1.9 kg
